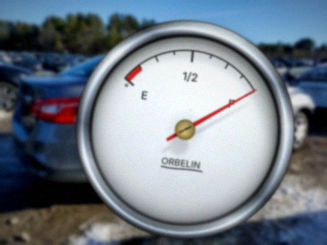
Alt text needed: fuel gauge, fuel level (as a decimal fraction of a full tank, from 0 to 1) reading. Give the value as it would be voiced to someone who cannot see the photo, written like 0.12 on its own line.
1
